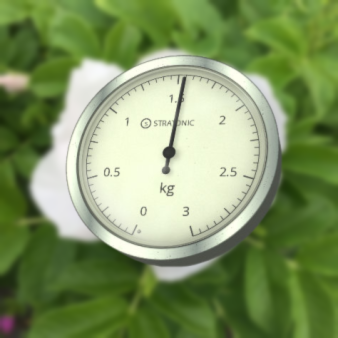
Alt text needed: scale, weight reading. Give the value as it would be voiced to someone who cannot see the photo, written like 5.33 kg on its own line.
1.55 kg
